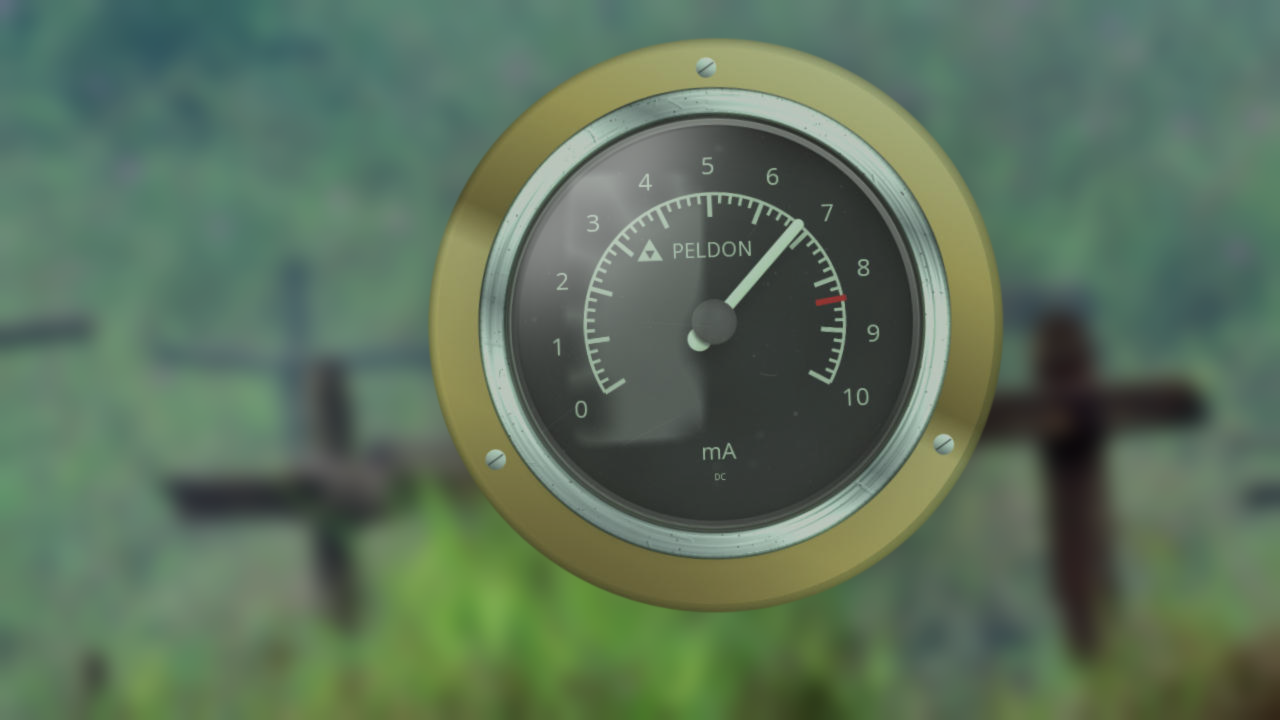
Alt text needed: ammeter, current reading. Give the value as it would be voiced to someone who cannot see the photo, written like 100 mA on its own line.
6.8 mA
